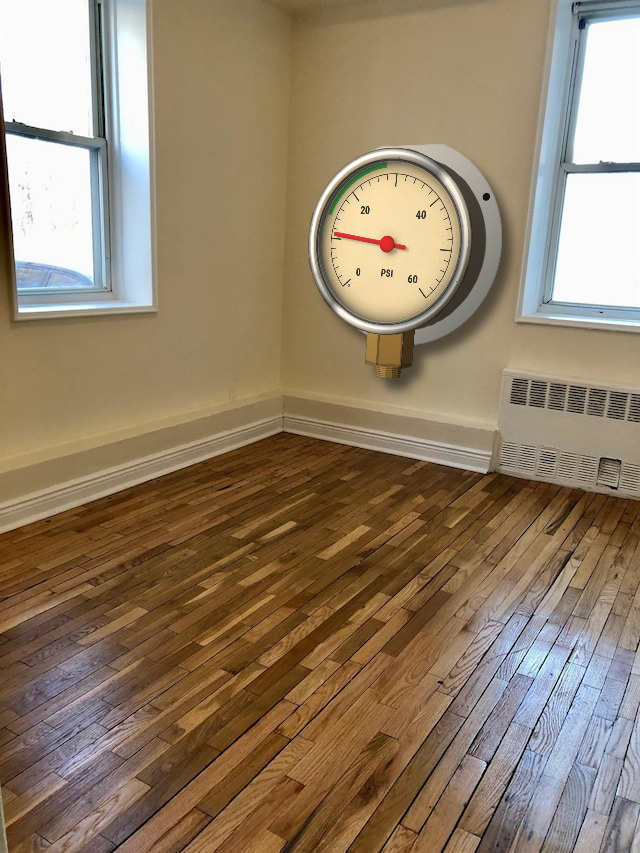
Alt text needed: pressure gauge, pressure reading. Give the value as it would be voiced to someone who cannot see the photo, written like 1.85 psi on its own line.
11 psi
